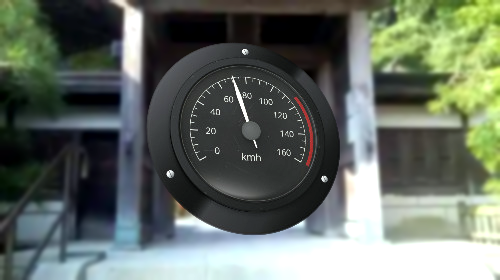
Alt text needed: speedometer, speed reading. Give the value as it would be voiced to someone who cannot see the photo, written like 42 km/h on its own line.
70 km/h
